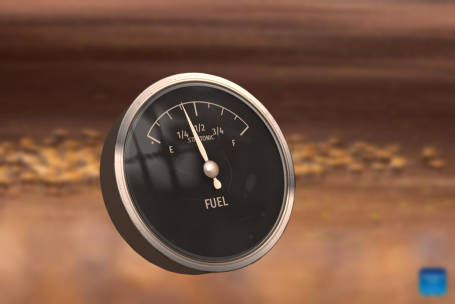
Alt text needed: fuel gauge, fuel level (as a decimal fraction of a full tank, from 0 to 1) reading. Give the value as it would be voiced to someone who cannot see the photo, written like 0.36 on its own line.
0.375
